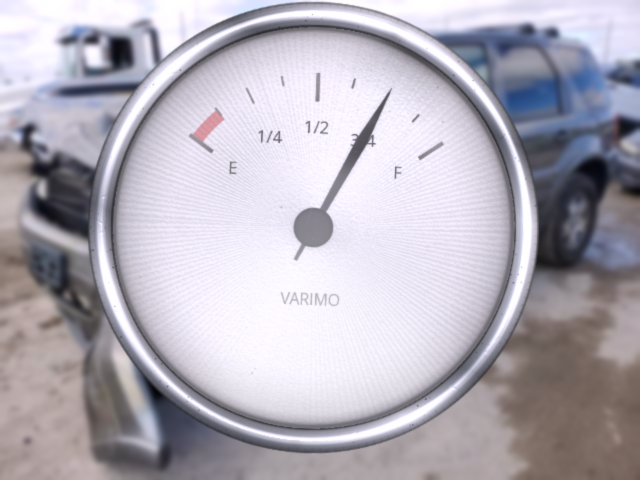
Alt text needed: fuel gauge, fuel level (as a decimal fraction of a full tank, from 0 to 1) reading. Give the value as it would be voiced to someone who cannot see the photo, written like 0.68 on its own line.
0.75
